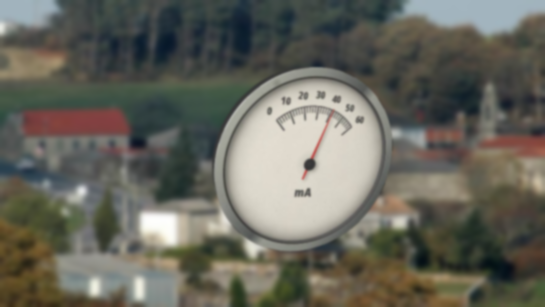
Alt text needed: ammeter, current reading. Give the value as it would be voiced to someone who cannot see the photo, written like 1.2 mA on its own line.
40 mA
